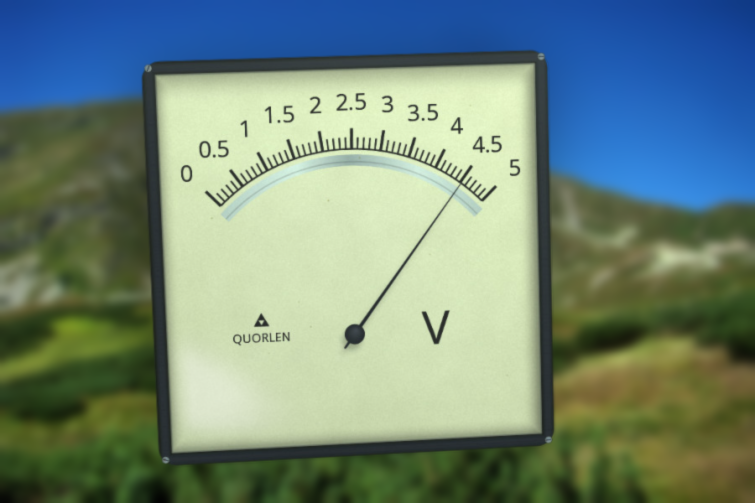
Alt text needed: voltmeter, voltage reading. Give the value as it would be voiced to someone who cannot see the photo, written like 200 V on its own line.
4.5 V
